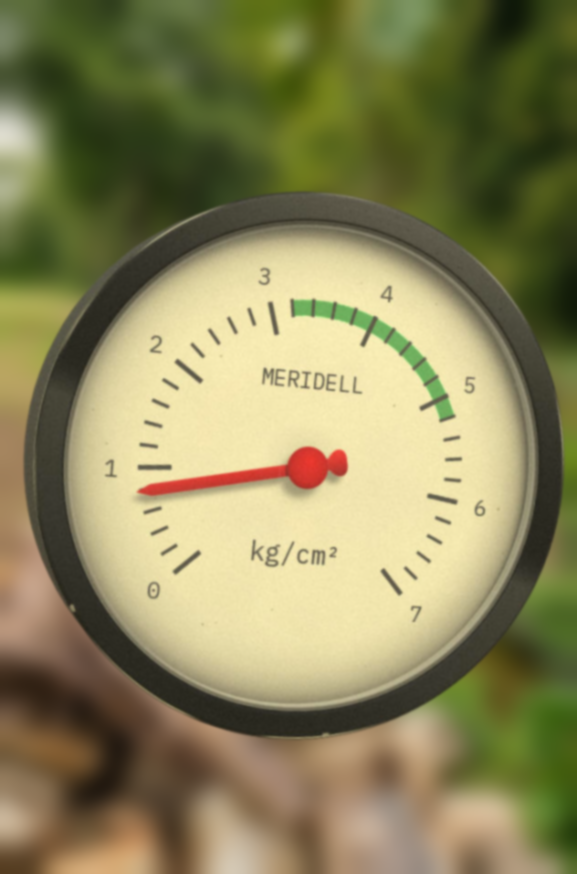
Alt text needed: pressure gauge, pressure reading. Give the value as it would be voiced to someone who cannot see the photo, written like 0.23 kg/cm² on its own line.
0.8 kg/cm²
